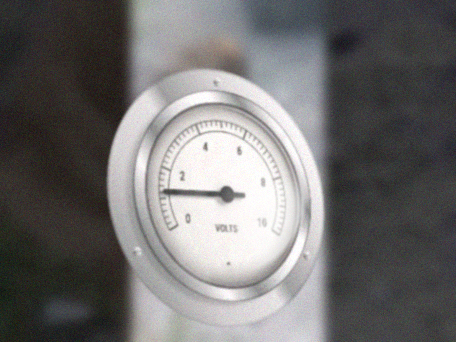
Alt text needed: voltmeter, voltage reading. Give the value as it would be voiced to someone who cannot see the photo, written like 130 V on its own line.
1.2 V
